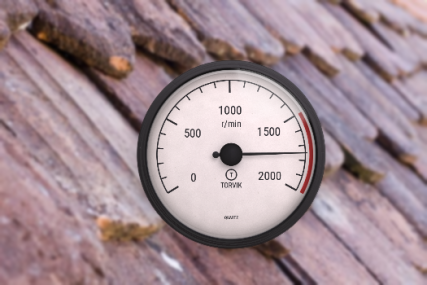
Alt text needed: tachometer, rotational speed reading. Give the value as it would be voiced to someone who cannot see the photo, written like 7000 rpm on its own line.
1750 rpm
